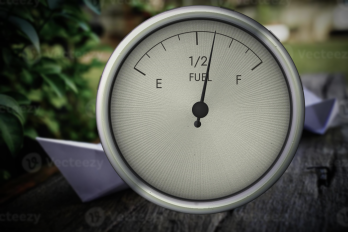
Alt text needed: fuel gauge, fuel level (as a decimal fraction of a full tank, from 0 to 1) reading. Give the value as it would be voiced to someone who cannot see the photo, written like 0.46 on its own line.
0.625
